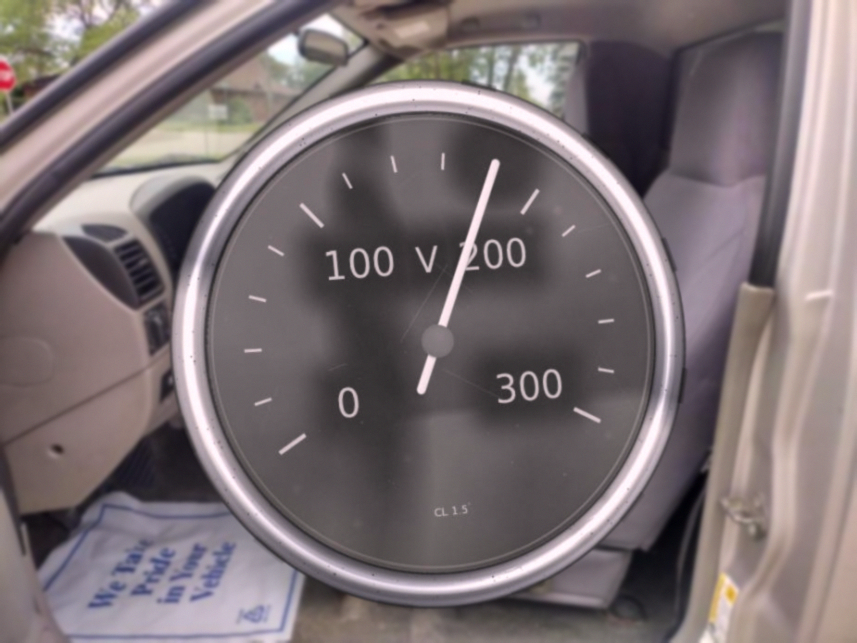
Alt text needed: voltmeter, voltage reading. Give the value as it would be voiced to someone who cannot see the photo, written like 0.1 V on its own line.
180 V
